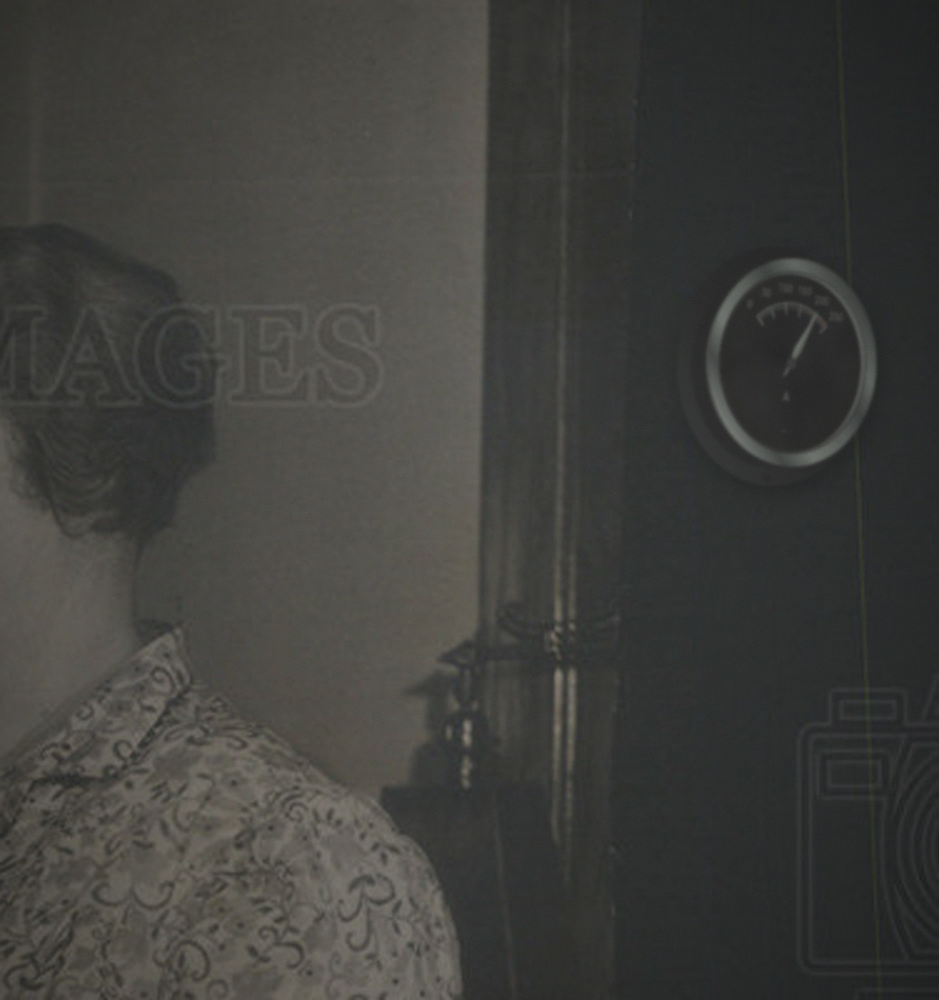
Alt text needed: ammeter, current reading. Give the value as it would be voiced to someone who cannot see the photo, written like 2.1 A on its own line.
200 A
